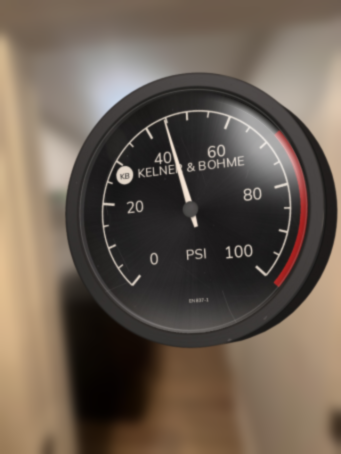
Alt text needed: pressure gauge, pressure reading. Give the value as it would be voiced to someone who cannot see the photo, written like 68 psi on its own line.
45 psi
